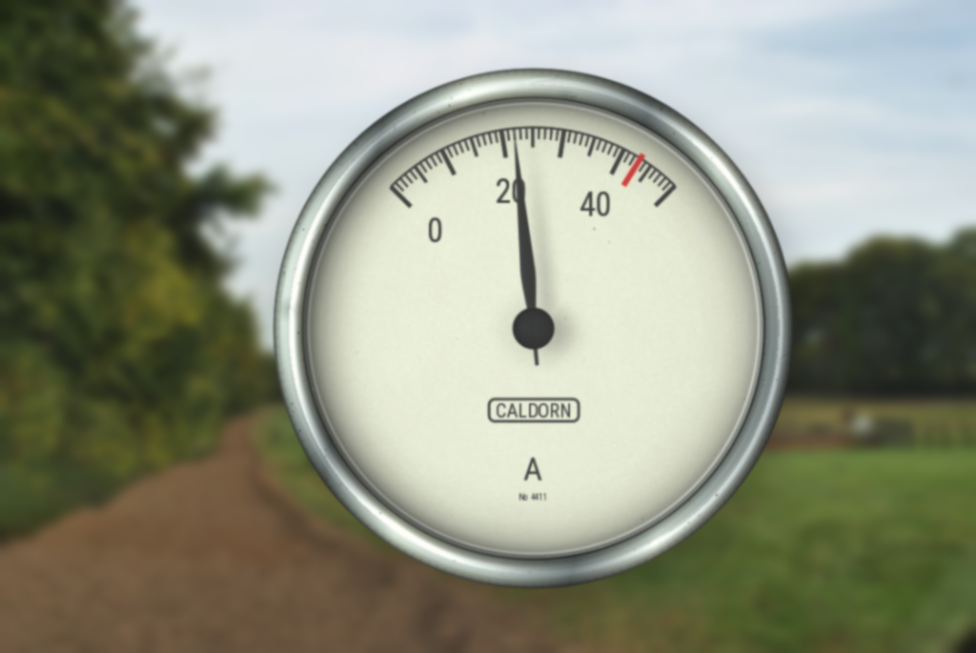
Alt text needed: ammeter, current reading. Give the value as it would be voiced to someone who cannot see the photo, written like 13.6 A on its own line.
22 A
